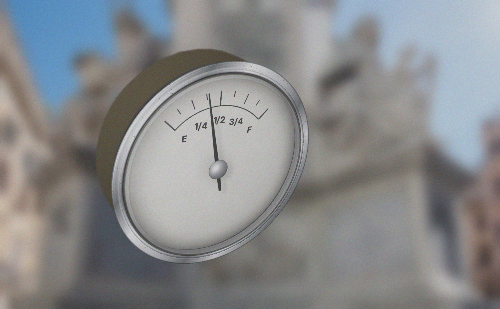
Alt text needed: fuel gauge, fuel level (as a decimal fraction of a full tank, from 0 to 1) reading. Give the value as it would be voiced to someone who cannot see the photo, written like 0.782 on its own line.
0.375
